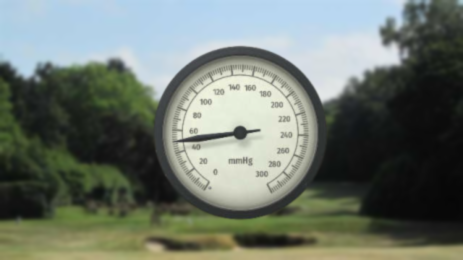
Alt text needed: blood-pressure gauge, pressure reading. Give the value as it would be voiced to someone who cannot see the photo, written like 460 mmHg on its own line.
50 mmHg
